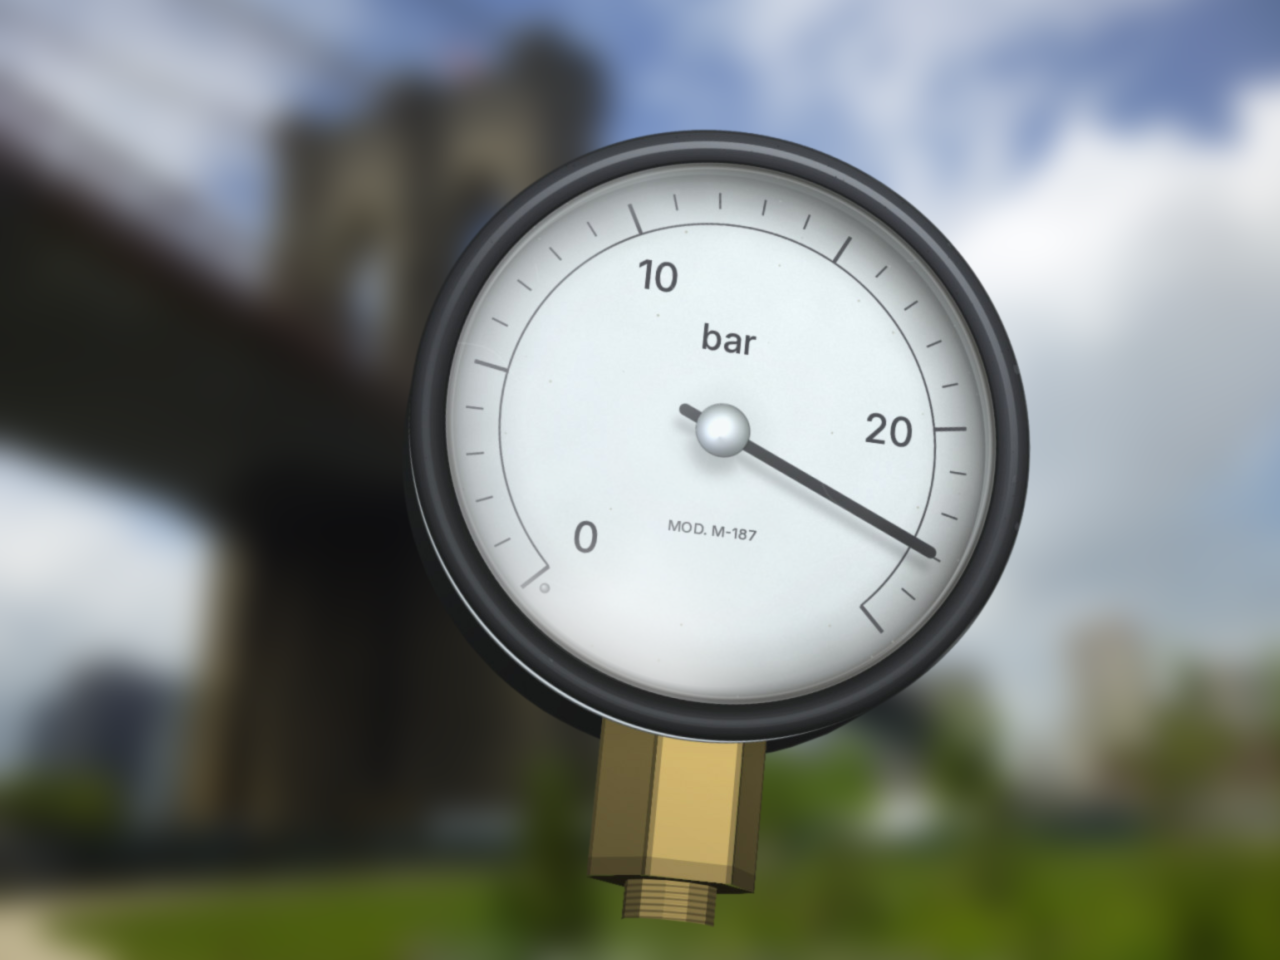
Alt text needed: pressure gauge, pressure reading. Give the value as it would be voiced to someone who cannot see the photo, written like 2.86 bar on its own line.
23 bar
